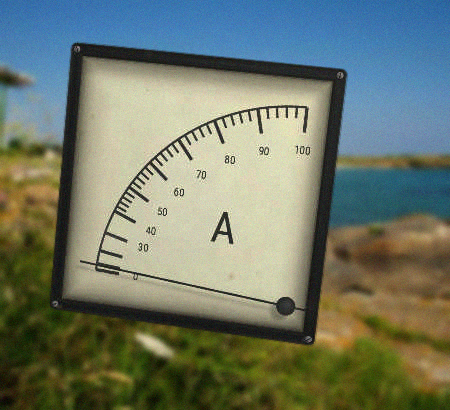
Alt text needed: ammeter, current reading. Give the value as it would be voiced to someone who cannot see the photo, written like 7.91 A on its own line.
10 A
